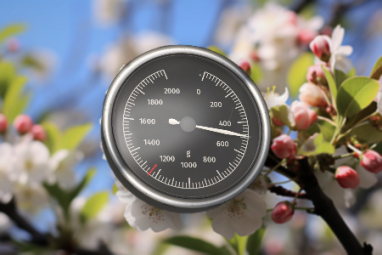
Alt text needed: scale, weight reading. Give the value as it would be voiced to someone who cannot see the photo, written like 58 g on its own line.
500 g
